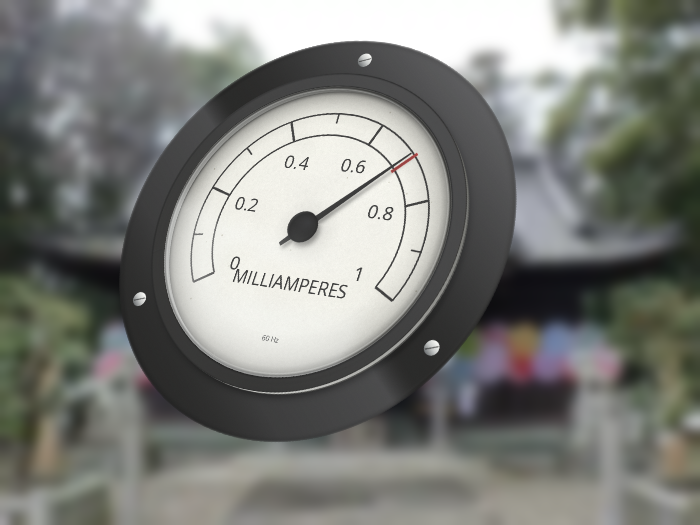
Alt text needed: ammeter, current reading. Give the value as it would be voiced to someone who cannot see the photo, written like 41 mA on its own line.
0.7 mA
